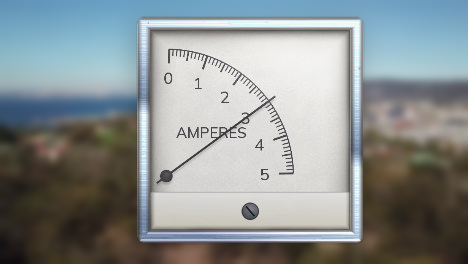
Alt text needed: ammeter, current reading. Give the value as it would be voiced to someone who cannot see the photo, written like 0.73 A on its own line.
3 A
